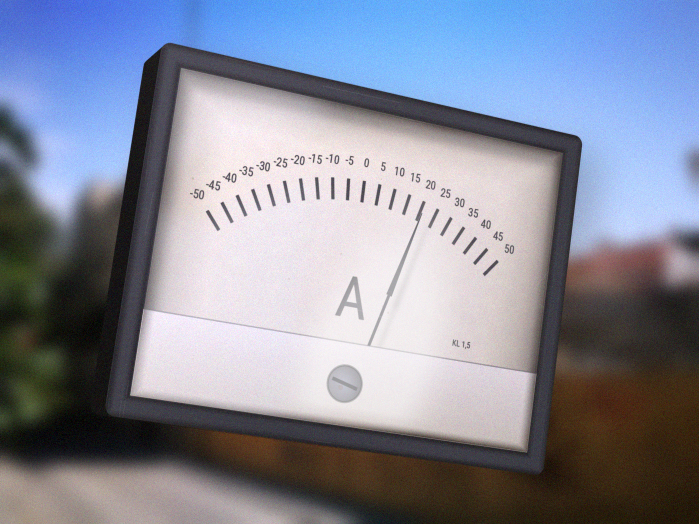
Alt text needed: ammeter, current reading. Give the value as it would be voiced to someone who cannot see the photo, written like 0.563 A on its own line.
20 A
